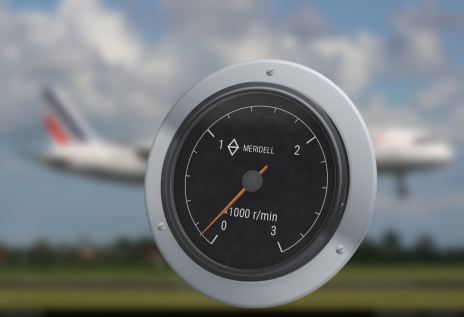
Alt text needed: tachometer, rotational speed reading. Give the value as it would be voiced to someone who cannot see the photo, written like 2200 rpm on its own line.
100 rpm
